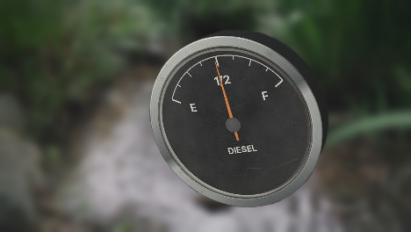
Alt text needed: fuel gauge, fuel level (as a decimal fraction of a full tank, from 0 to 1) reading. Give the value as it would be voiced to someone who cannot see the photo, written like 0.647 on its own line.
0.5
